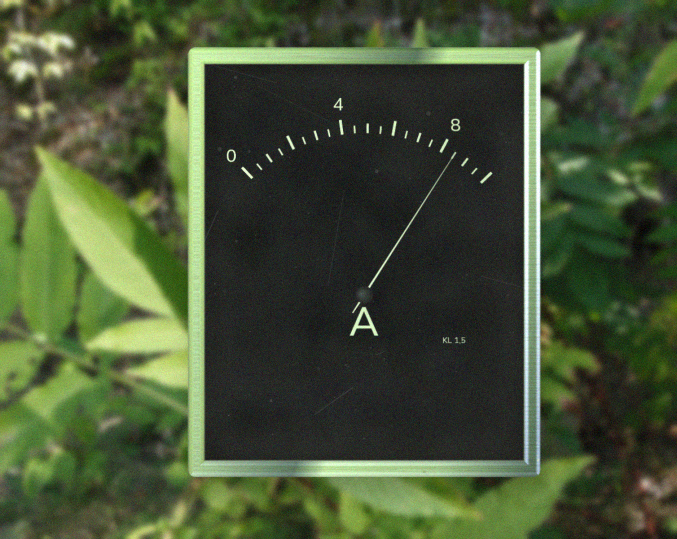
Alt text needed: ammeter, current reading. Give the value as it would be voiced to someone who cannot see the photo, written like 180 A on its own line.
8.5 A
